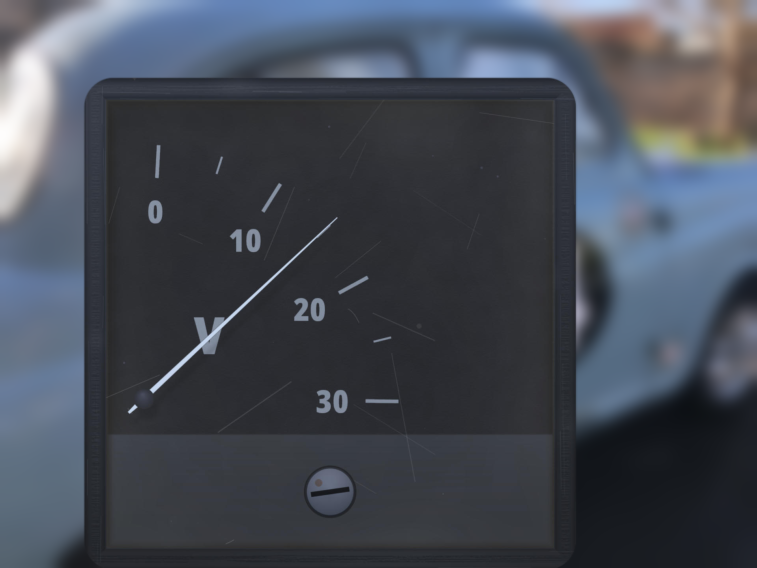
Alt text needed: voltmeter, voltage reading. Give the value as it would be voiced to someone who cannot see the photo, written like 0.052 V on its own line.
15 V
